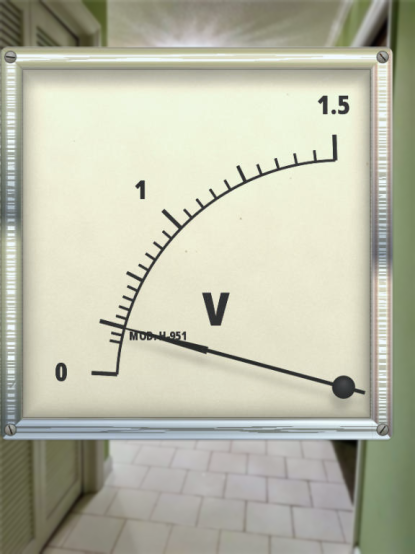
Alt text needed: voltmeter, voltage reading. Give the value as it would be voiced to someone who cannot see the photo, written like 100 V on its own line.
0.5 V
